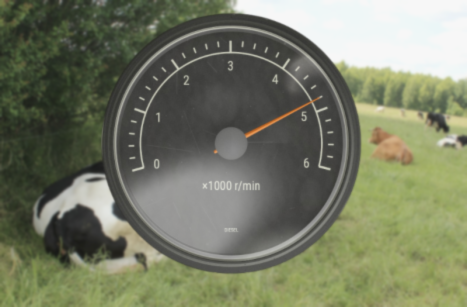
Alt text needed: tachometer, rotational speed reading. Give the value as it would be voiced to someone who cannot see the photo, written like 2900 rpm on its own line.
4800 rpm
